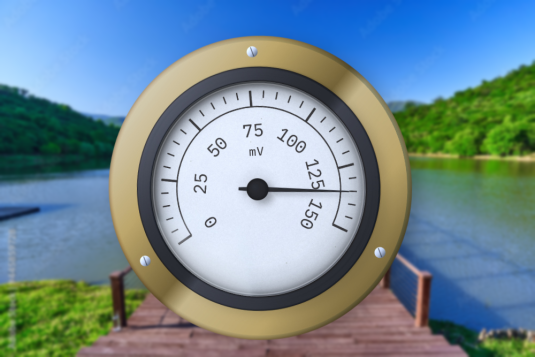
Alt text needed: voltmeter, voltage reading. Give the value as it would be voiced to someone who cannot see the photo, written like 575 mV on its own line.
135 mV
